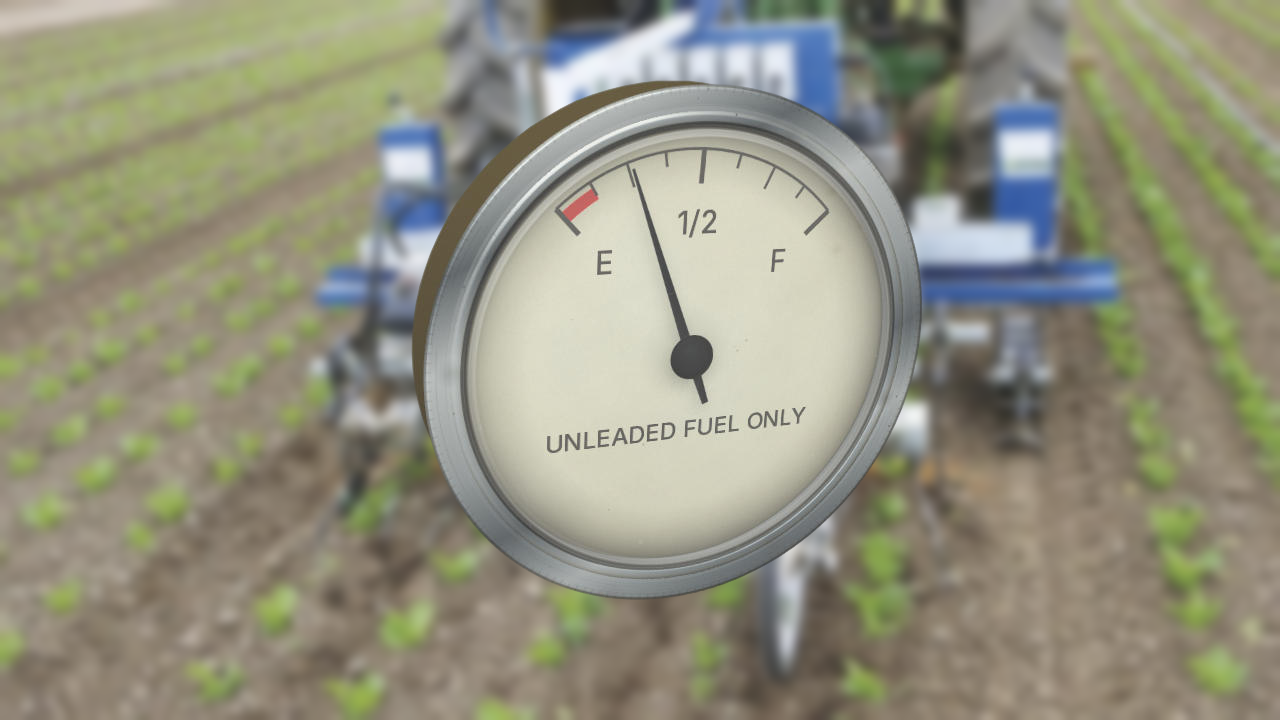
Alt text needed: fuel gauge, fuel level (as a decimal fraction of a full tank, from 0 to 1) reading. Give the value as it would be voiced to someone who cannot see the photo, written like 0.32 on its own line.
0.25
